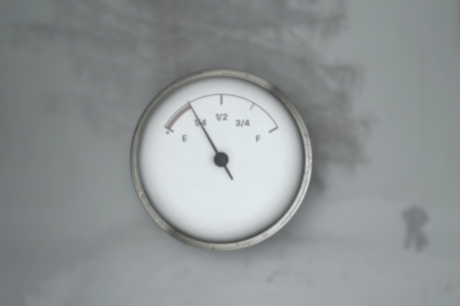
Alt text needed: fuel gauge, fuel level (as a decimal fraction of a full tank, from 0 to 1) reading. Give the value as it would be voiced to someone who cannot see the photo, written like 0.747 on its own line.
0.25
